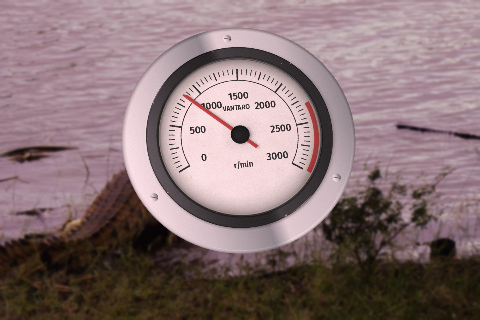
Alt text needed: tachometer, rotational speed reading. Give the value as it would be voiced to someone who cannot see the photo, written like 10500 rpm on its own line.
850 rpm
